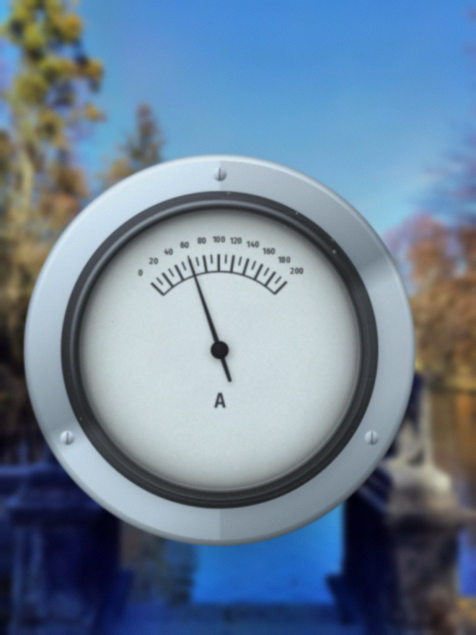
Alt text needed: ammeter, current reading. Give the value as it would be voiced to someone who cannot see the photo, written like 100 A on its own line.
60 A
